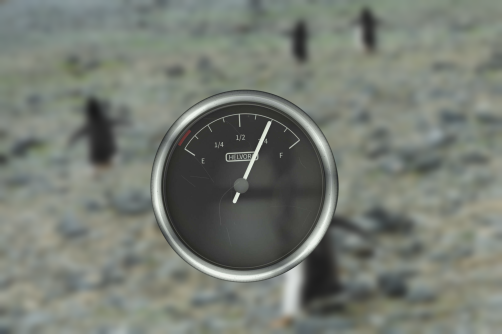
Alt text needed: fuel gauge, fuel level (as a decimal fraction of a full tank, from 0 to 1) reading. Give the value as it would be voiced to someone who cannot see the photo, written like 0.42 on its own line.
0.75
